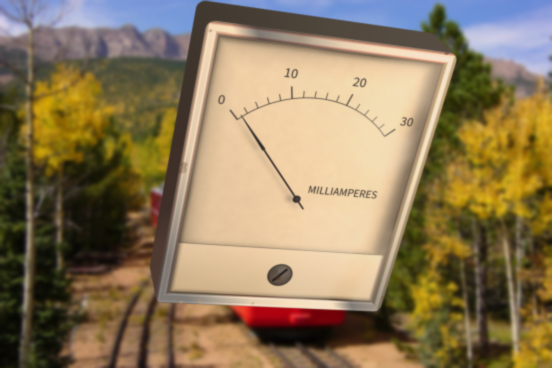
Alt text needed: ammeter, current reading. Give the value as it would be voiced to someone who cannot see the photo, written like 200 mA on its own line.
1 mA
